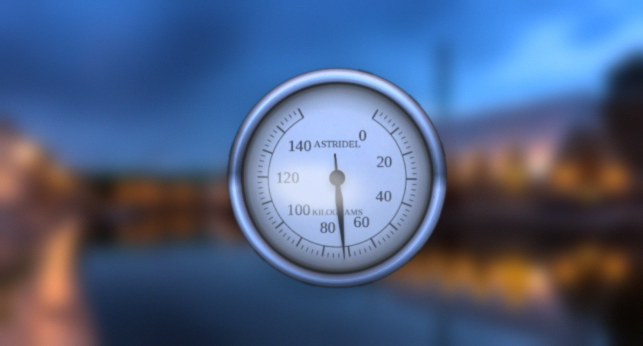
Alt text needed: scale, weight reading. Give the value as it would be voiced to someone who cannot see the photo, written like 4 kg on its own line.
72 kg
